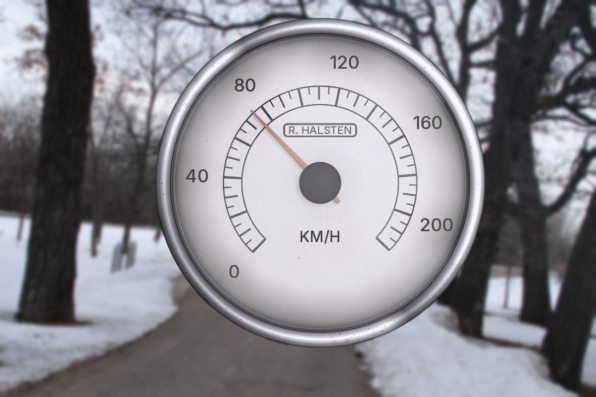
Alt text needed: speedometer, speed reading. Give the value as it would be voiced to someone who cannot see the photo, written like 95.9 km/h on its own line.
75 km/h
